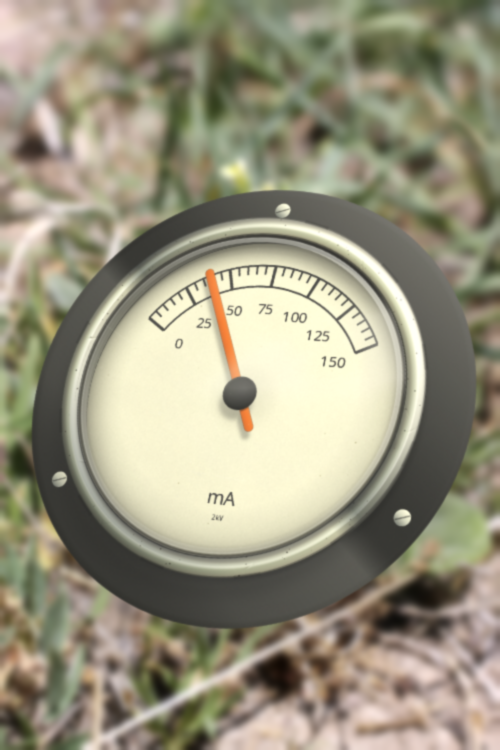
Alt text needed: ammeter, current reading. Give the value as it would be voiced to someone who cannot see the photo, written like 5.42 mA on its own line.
40 mA
